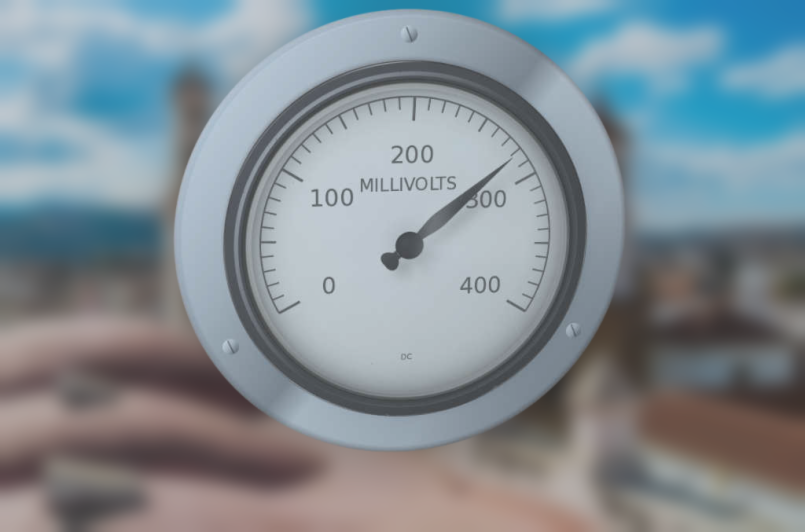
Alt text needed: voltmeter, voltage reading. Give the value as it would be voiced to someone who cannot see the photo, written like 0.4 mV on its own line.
280 mV
